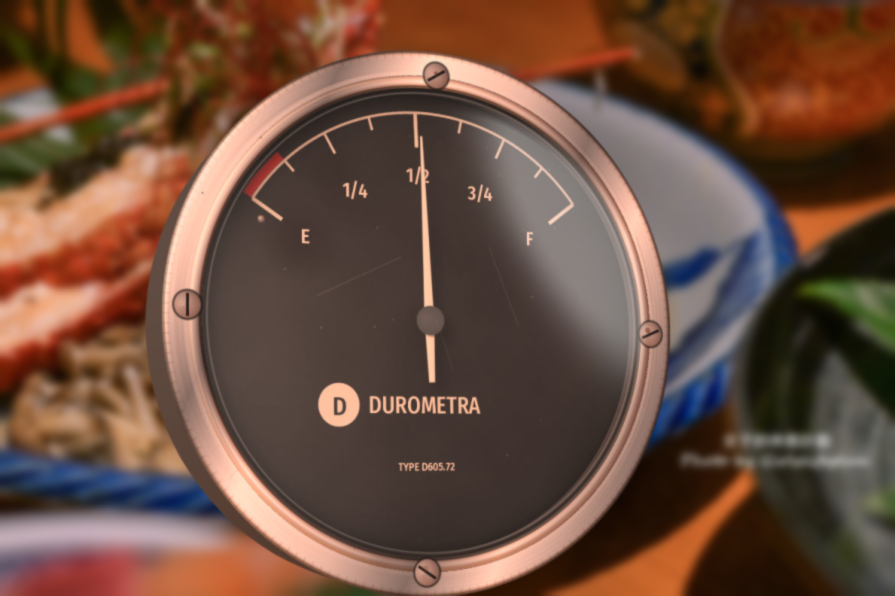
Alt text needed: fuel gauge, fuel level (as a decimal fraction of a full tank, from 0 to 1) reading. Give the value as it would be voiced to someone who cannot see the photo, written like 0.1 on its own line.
0.5
